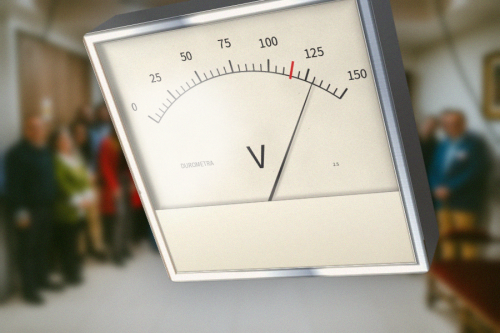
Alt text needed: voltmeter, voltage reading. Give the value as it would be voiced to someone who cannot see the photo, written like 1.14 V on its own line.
130 V
